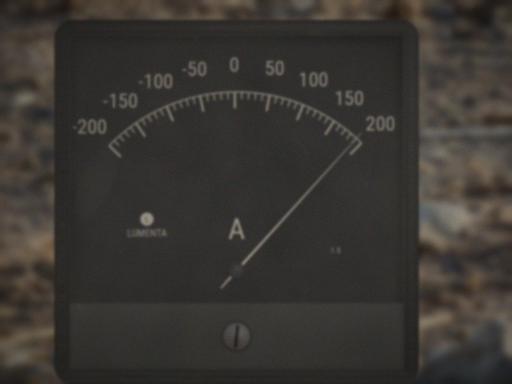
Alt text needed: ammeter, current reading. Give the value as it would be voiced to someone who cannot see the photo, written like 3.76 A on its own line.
190 A
